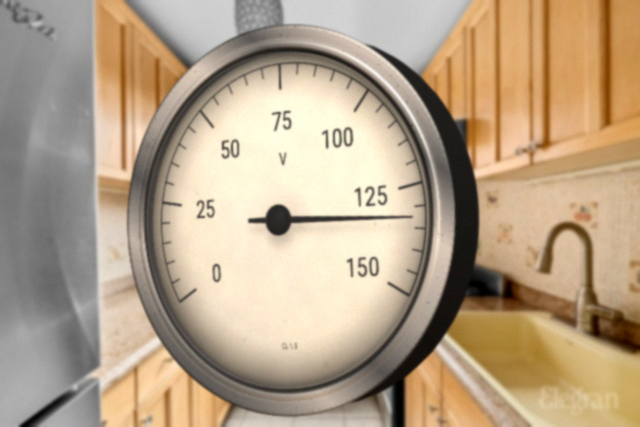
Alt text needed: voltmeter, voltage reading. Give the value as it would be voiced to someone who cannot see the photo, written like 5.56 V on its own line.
132.5 V
